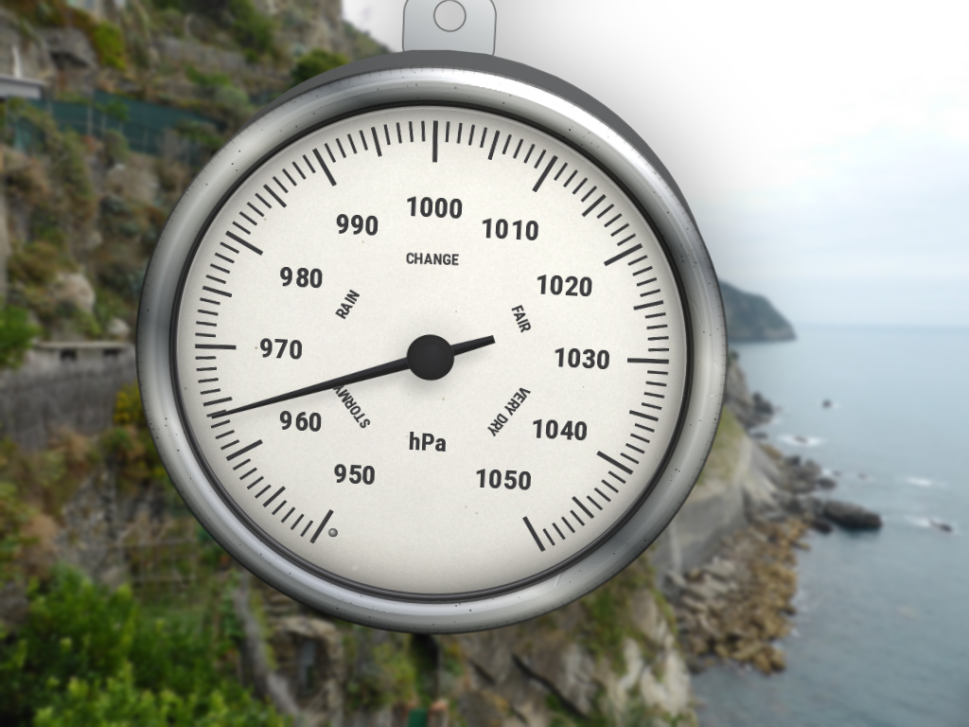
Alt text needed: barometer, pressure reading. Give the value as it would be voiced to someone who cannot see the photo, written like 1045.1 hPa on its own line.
964 hPa
